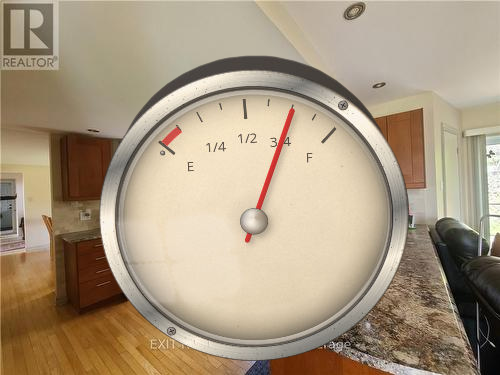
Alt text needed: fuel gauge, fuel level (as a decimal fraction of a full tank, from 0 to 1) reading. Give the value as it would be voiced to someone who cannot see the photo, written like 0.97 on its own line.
0.75
